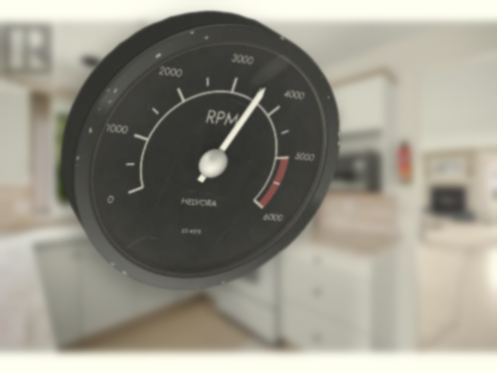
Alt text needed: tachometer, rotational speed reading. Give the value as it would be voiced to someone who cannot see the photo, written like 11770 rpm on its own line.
3500 rpm
